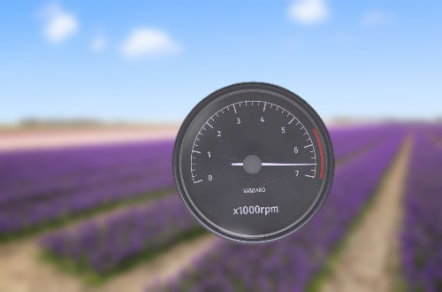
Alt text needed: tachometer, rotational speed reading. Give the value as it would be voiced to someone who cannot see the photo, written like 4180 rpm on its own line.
6600 rpm
